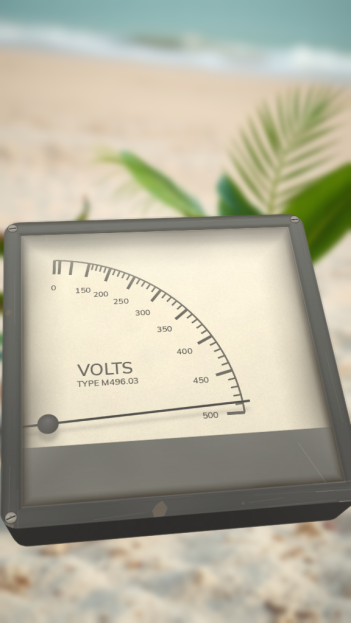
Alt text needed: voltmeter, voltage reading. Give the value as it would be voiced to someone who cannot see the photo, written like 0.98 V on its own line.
490 V
